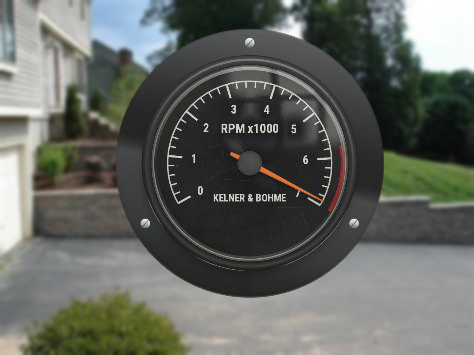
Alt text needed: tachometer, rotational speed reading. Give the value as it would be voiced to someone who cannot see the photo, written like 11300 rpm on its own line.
6900 rpm
